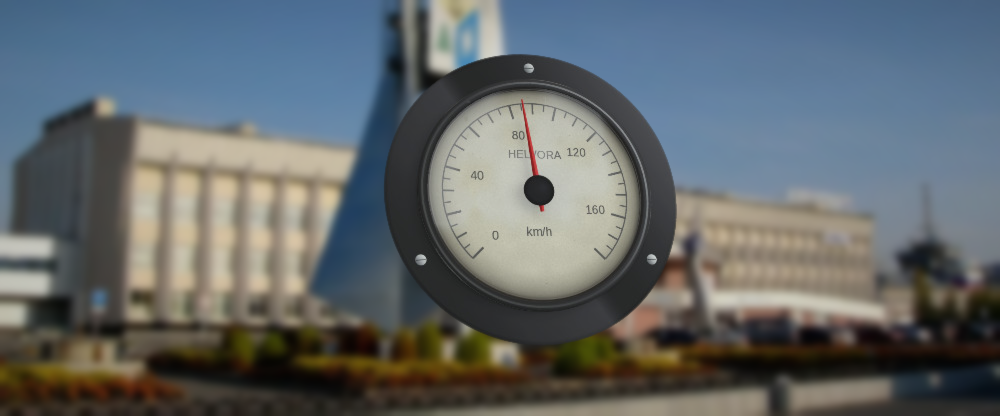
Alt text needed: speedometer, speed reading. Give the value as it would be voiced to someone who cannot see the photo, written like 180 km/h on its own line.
85 km/h
